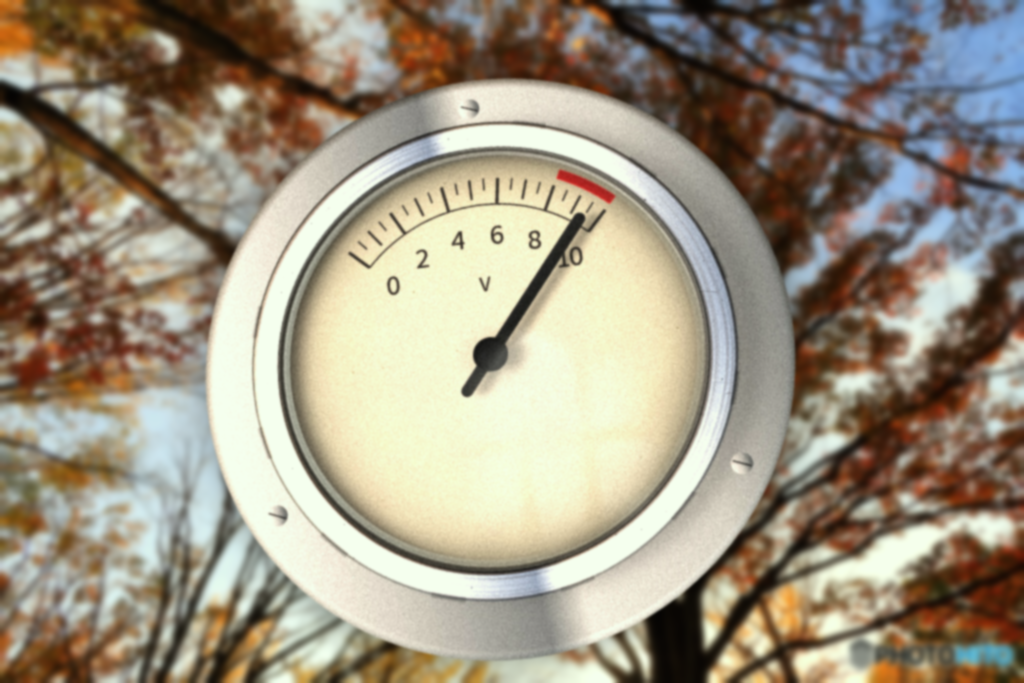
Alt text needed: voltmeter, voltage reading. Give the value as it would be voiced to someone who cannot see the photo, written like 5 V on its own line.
9.5 V
